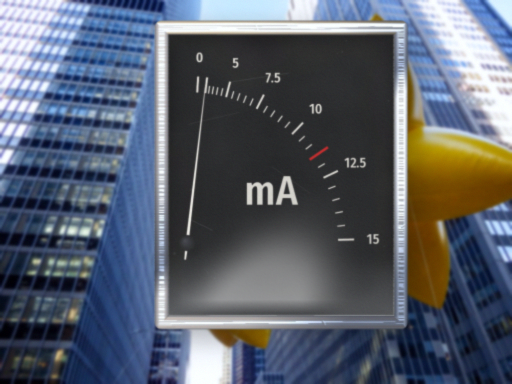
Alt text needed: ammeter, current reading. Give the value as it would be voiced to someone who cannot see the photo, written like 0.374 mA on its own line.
2.5 mA
